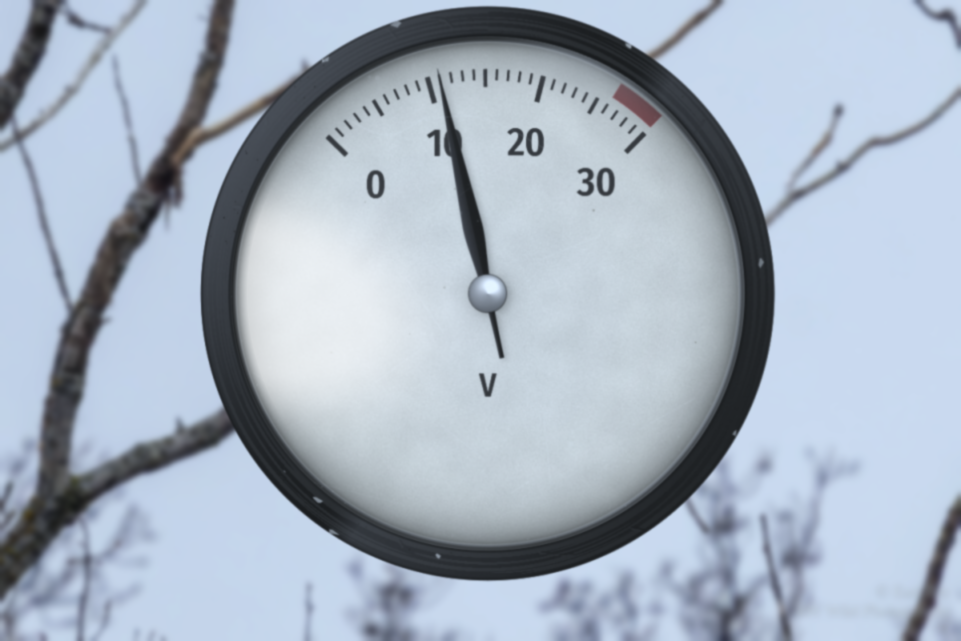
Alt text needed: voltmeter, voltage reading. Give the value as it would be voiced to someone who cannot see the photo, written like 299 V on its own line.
11 V
